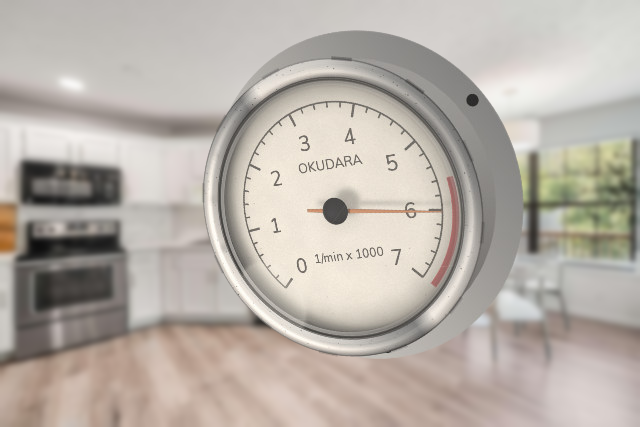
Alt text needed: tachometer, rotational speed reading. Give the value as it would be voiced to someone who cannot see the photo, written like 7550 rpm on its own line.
6000 rpm
